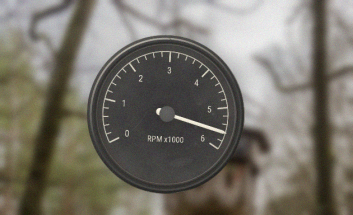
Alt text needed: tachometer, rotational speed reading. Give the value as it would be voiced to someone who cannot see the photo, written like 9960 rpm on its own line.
5600 rpm
